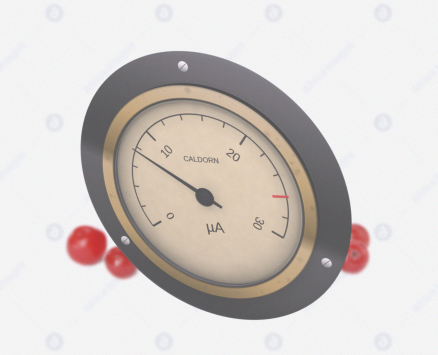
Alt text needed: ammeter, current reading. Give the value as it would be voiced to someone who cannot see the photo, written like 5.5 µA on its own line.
8 µA
